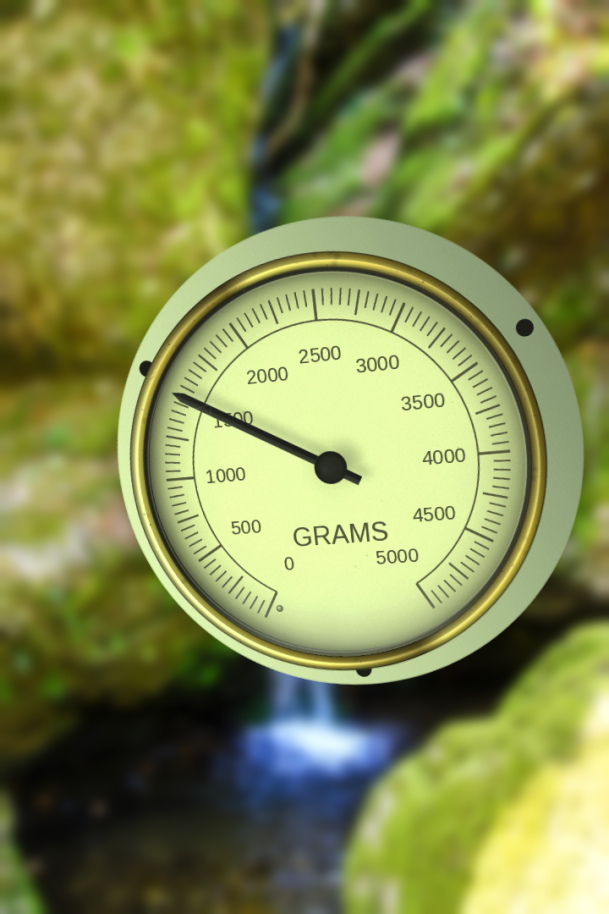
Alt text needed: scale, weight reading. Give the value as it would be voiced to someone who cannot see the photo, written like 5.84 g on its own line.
1500 g
